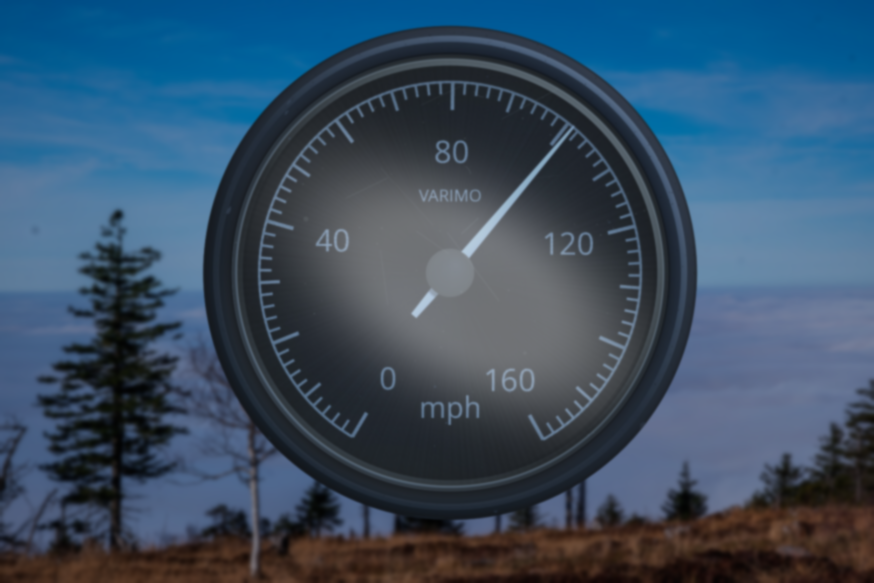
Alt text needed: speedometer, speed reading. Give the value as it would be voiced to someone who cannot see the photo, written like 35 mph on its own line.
101 mph
